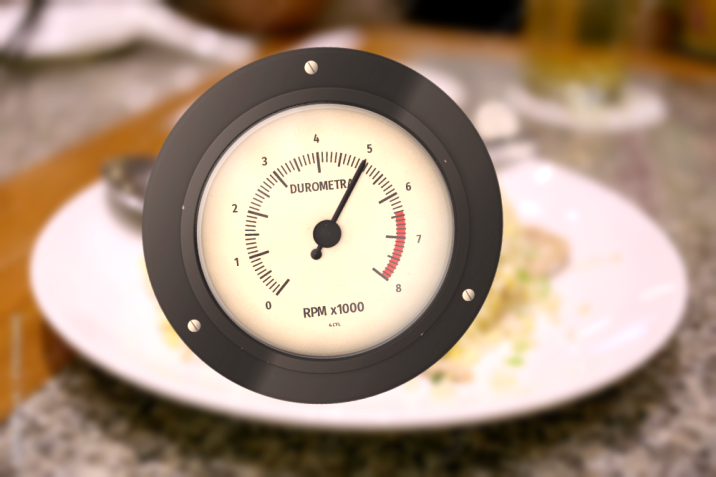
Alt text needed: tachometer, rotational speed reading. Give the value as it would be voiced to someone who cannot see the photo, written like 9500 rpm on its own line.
5000 rpm
